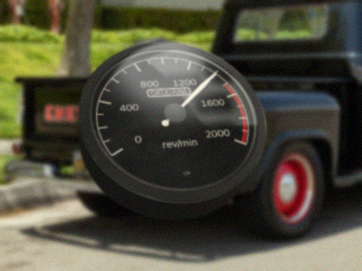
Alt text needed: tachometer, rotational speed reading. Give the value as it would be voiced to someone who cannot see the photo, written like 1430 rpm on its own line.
1400 rpm
